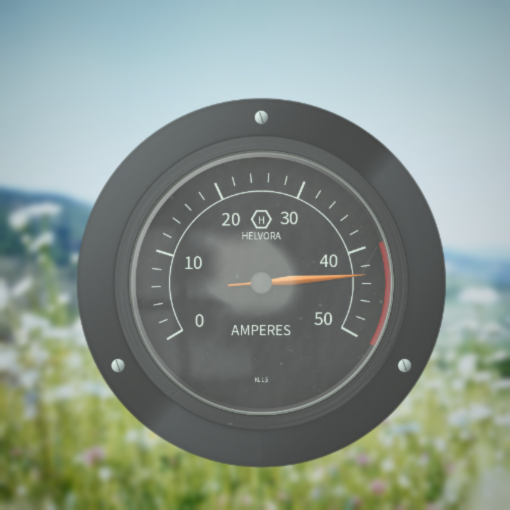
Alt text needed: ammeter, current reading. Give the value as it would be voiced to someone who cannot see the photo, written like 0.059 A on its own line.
43 A
